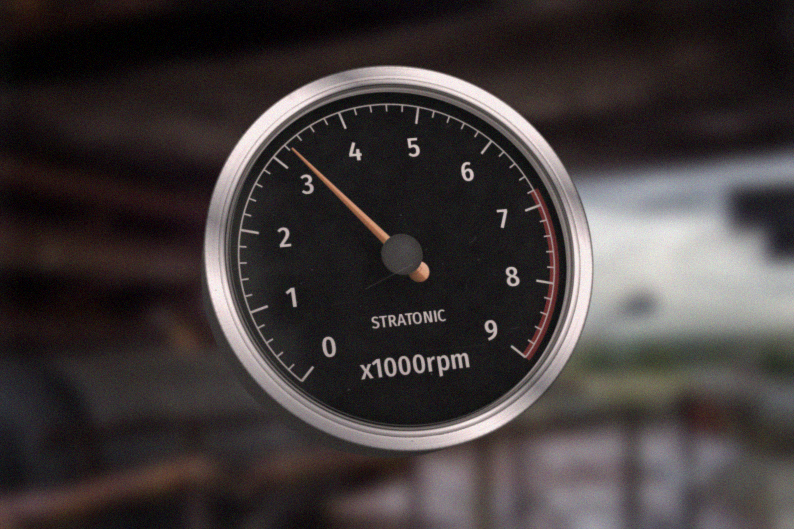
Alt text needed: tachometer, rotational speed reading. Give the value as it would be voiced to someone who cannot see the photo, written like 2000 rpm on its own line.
3200 rpm
